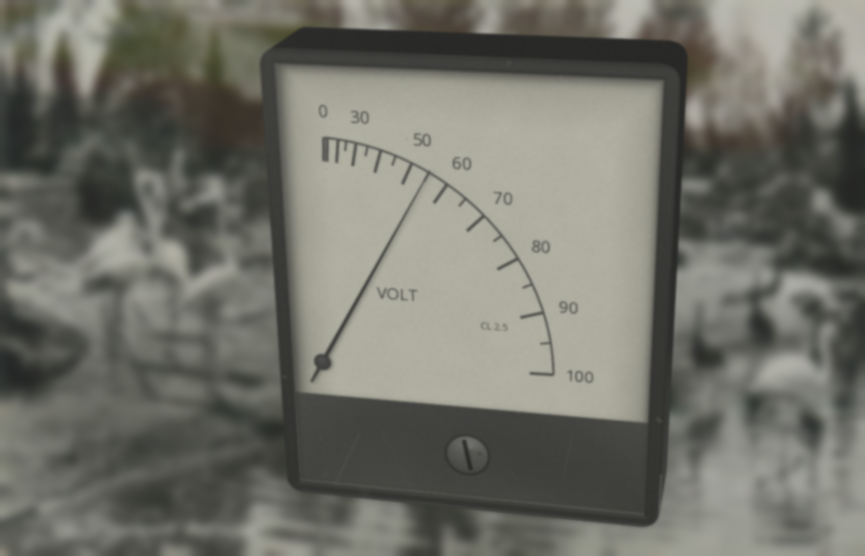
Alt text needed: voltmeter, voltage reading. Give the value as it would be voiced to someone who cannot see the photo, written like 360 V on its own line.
55 V
